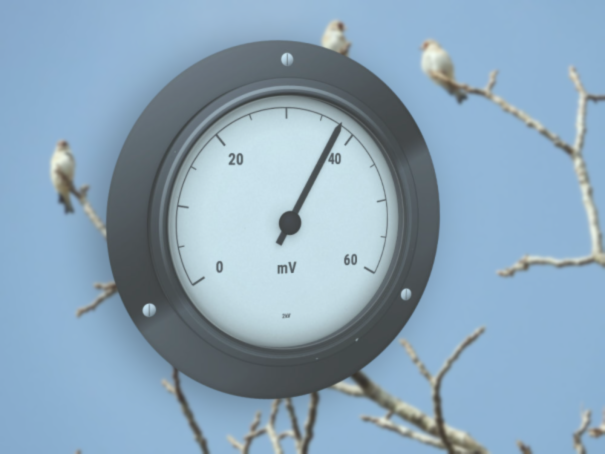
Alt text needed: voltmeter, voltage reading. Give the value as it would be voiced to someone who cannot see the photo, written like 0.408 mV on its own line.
37.5 mV
